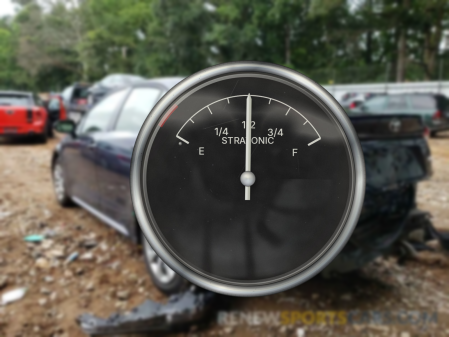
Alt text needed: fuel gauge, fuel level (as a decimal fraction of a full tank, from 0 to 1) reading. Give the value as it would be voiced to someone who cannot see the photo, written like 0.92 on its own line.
0.5
